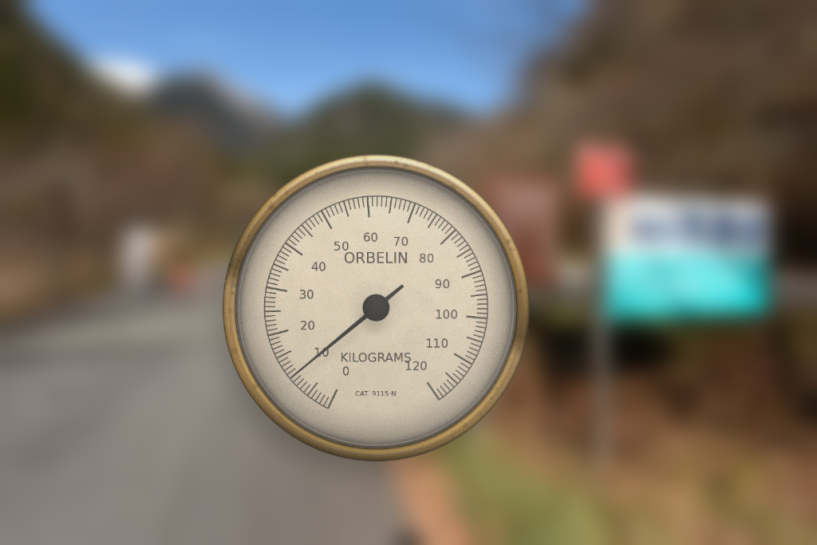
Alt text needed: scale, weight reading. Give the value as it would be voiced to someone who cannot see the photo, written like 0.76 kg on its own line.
10 kg
